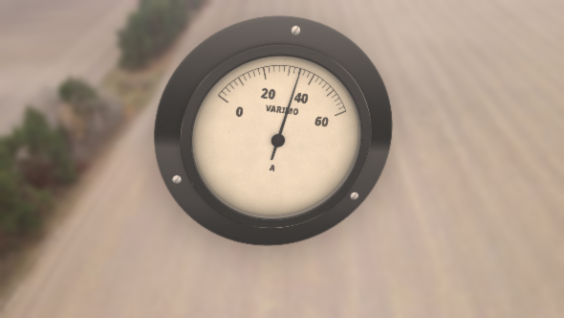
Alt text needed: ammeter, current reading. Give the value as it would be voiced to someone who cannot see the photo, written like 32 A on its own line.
34 A
